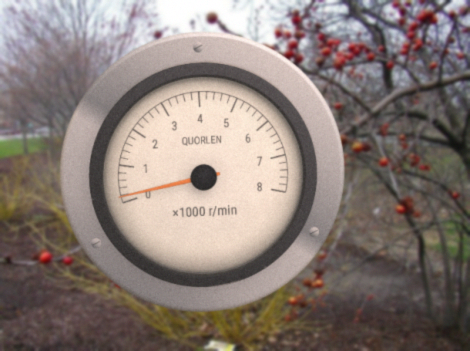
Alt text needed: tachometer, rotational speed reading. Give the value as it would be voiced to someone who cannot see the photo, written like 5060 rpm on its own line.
200 rpm
